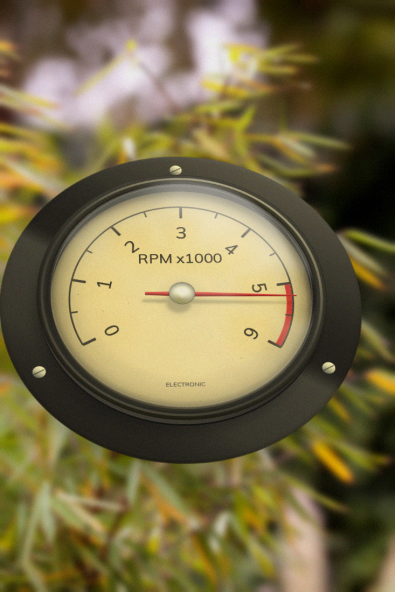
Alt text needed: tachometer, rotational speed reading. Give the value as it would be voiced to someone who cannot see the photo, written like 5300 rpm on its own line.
5250 rpm
